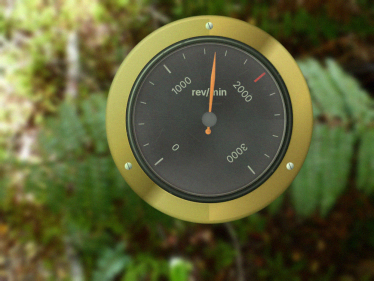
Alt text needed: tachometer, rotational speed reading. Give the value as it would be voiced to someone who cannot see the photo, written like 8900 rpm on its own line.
1500 rpm
